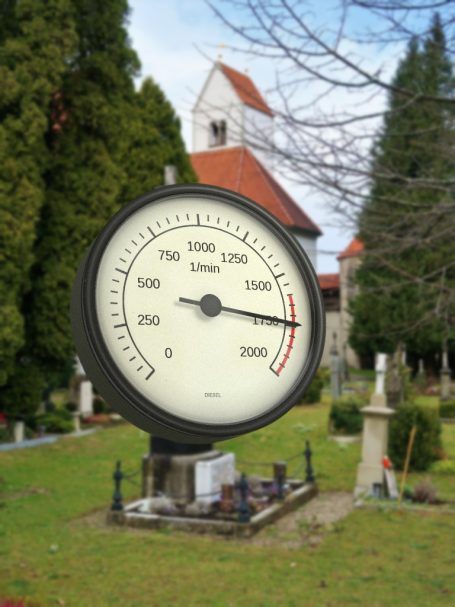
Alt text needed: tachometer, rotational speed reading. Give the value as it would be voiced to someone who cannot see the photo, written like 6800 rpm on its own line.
1750 rpm
